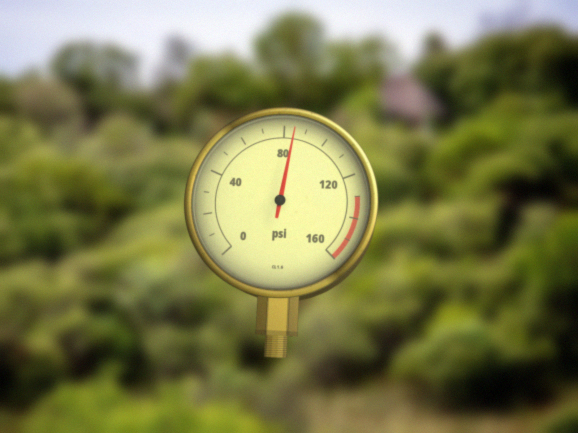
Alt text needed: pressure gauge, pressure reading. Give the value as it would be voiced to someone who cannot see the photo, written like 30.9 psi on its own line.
85 psi
